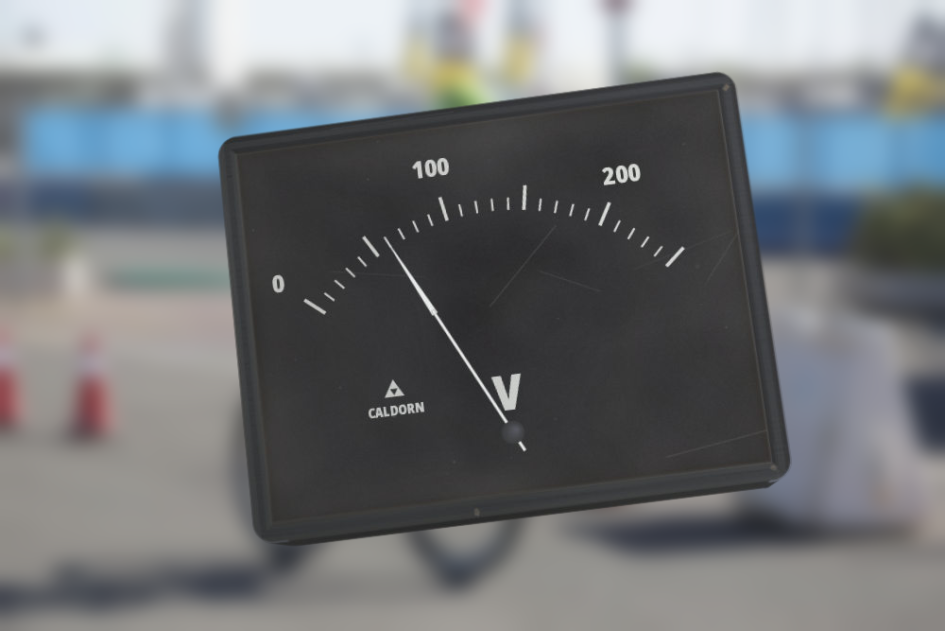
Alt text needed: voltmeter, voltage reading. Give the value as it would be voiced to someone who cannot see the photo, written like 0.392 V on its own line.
60 V
